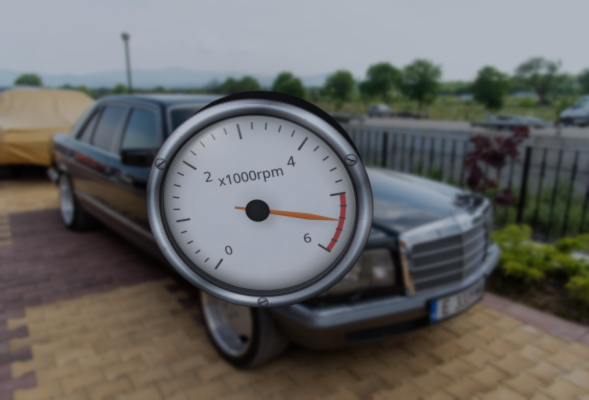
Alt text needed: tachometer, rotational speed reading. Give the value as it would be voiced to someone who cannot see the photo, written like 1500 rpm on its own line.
5400 rpm
